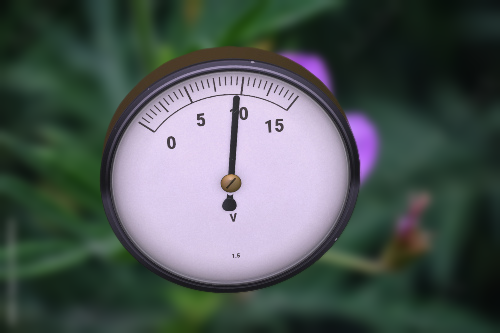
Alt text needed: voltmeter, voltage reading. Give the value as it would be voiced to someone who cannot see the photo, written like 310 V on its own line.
9.5 V
